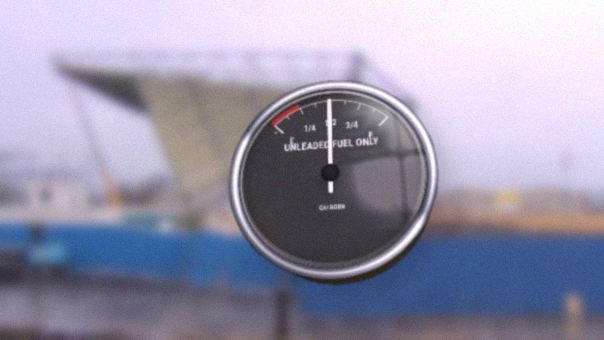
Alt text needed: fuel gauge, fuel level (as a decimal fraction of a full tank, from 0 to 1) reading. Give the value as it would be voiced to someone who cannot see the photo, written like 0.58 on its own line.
0.5
